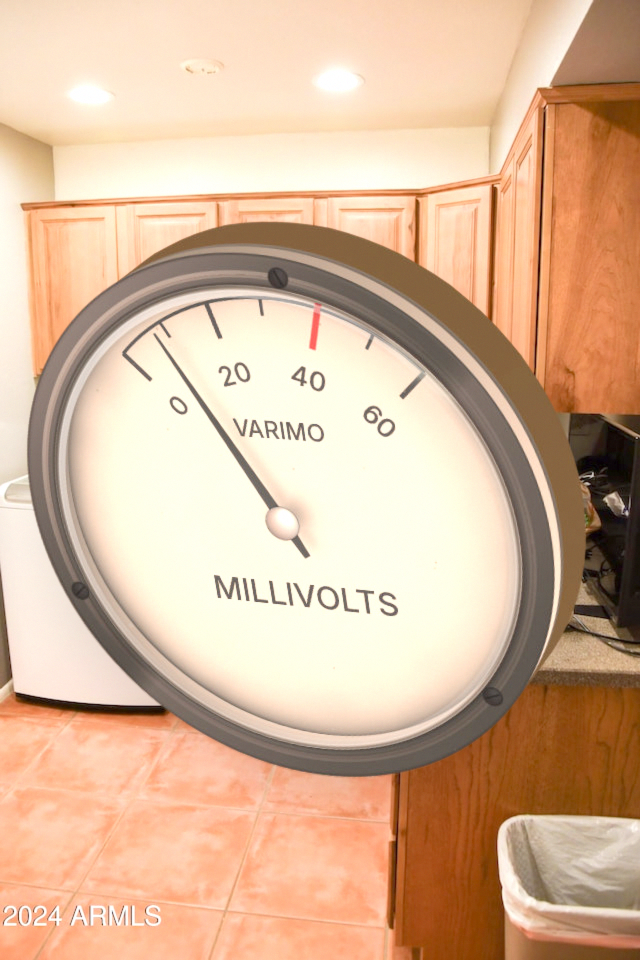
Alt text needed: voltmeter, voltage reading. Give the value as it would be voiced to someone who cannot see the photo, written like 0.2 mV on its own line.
10 mV
